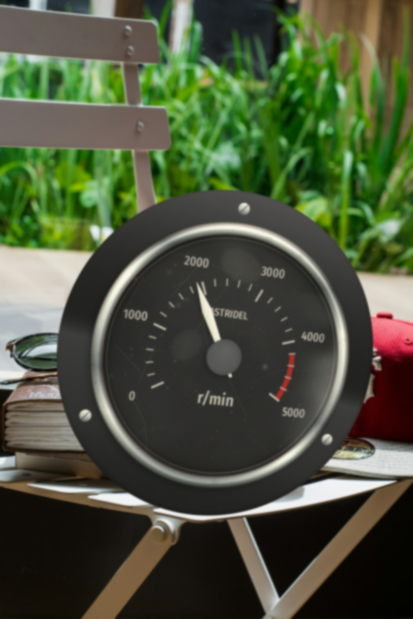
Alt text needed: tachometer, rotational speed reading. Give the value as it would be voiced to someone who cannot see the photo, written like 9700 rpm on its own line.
1900 rpm
